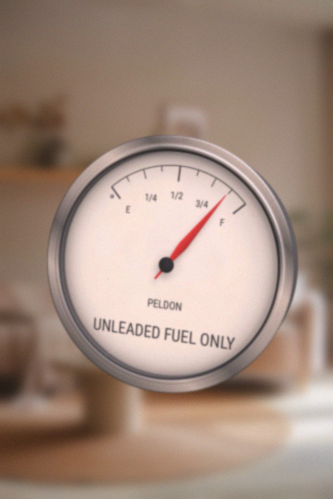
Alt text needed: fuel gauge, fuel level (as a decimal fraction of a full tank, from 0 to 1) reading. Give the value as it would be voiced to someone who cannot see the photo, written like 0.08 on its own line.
0.875
